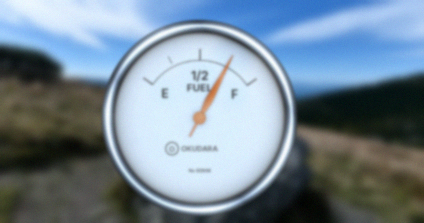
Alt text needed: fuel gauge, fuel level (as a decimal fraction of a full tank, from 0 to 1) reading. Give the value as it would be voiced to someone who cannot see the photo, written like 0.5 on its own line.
0.75
